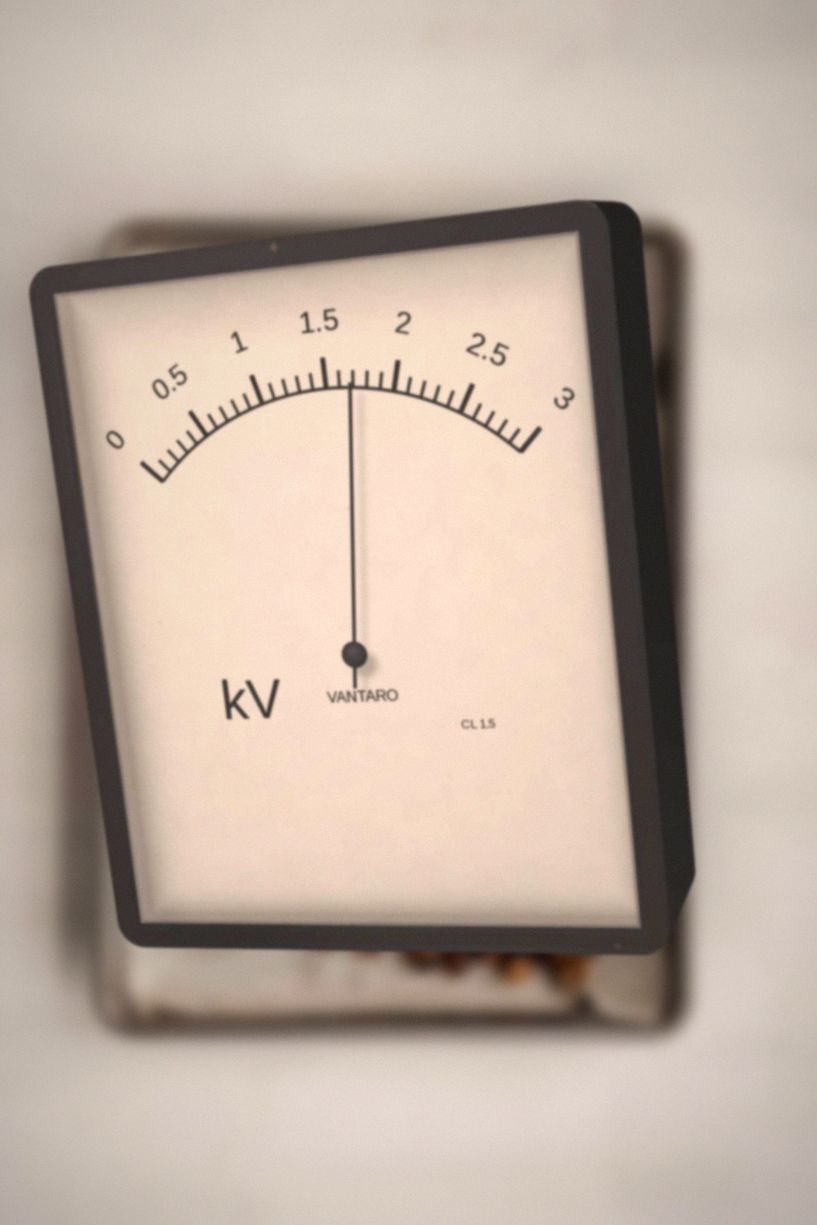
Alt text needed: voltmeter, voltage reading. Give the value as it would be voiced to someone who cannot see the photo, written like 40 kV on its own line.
1.7 kV
